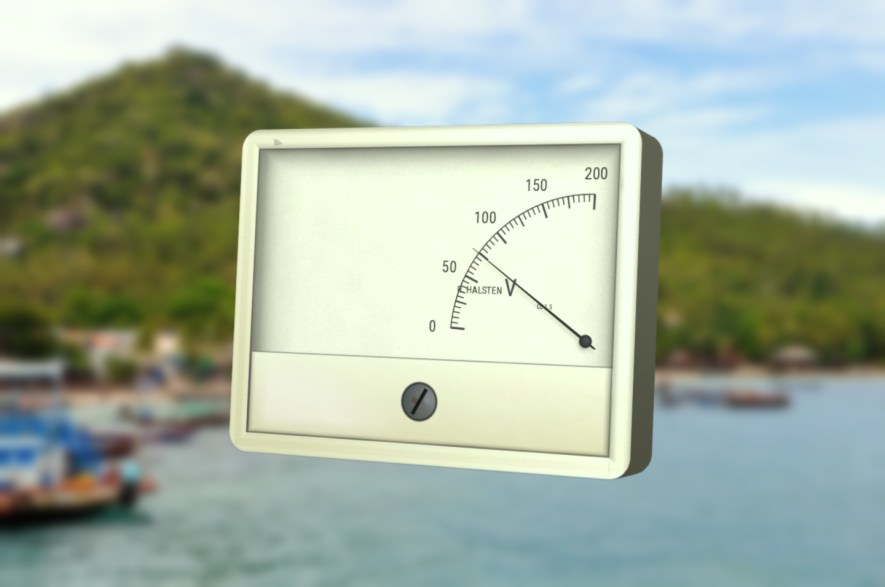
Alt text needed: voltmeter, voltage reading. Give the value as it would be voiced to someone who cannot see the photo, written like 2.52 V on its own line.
75 V
